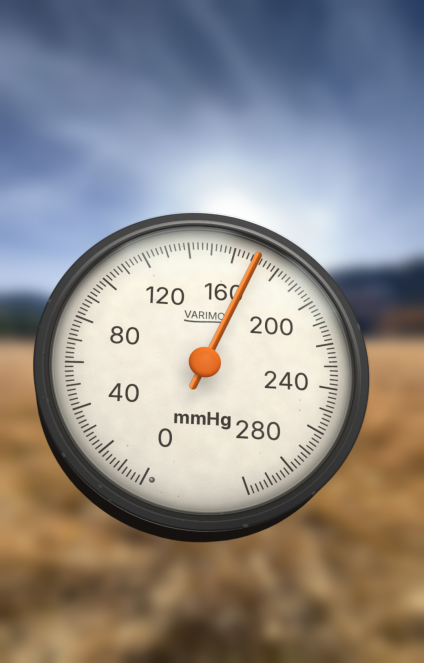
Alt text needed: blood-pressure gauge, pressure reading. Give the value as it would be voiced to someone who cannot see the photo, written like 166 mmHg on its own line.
170 mmHg
